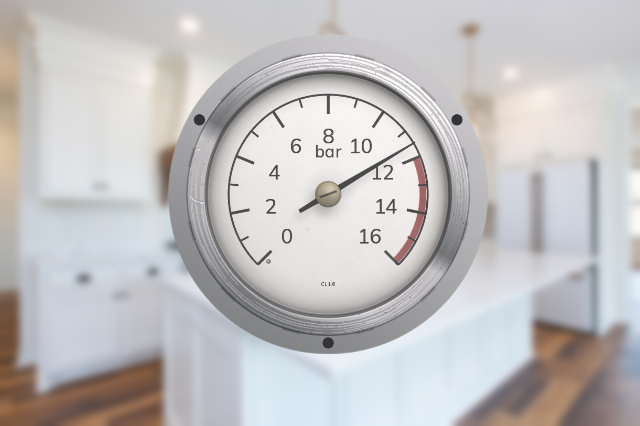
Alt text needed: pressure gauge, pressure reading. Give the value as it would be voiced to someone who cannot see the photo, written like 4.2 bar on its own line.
11.5 bar
